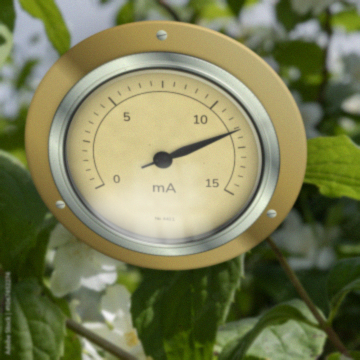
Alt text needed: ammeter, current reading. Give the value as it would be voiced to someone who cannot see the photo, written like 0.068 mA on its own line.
11.5 mA
